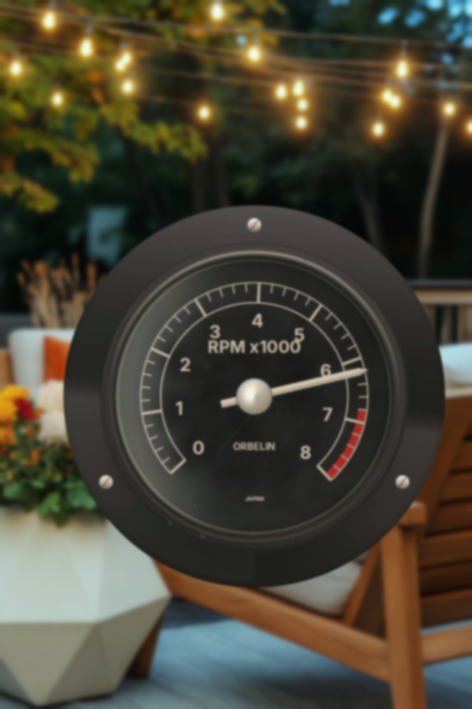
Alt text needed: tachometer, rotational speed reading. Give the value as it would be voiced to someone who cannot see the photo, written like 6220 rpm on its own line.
6200 rpm
